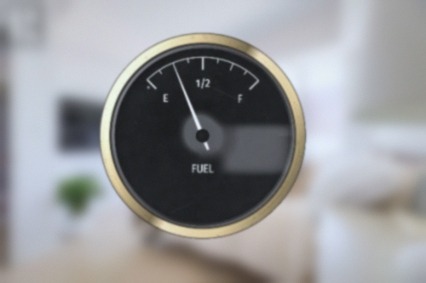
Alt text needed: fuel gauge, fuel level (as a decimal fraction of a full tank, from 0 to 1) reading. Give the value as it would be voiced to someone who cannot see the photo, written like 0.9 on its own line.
0.25
